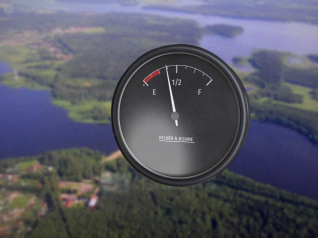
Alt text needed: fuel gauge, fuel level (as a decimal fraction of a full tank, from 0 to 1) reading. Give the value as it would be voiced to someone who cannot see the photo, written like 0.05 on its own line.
0.375
